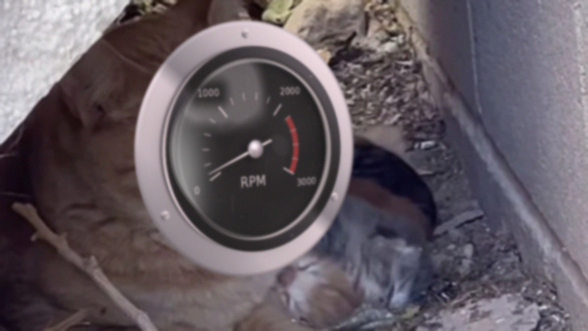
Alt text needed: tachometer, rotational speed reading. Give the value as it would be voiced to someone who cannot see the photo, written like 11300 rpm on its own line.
100 rpm
